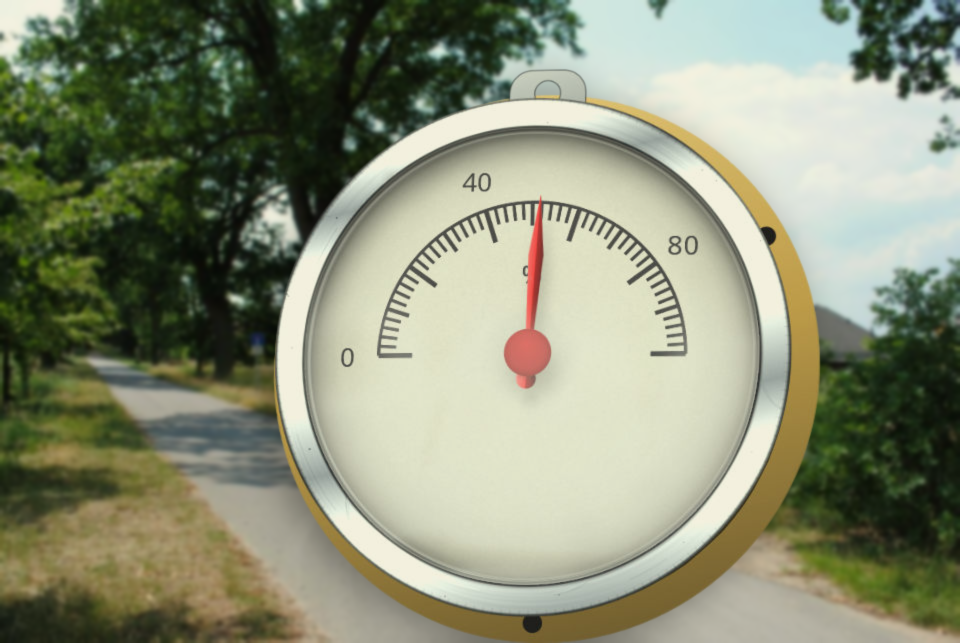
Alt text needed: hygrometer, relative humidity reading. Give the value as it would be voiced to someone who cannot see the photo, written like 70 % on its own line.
52 %
